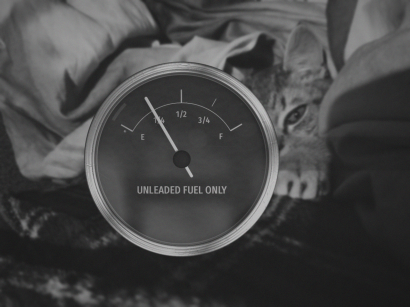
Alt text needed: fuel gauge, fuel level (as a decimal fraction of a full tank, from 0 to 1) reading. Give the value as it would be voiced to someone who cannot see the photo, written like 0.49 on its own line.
0.25
